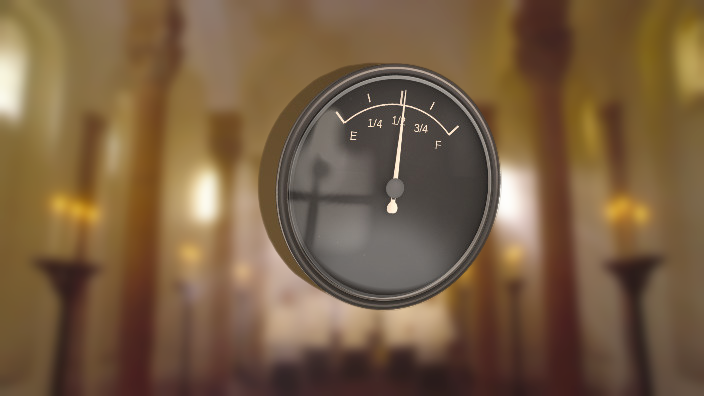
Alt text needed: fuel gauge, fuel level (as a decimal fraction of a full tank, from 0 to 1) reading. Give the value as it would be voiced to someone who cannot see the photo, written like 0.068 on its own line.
0.5
